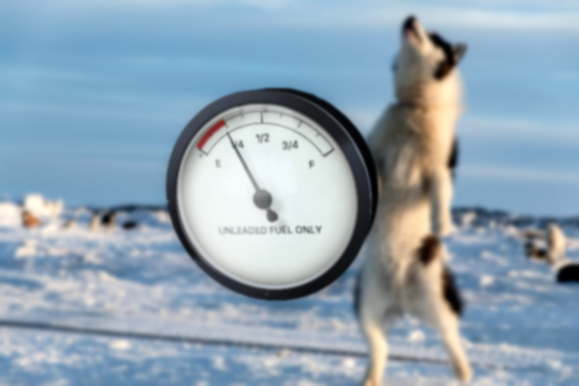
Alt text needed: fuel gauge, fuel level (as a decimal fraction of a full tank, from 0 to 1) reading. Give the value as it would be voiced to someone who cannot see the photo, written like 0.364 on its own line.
0.25
